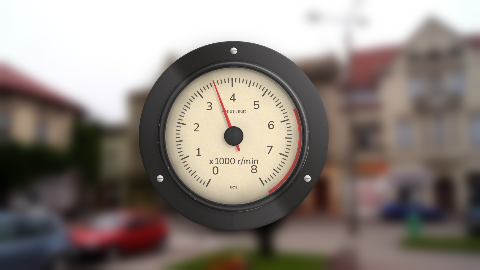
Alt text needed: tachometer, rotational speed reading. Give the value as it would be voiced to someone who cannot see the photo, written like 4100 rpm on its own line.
3500 rpm
